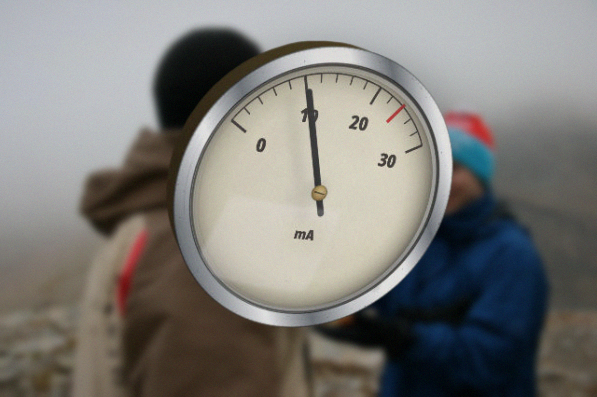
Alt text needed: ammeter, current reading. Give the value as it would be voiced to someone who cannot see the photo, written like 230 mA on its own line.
10 mA
